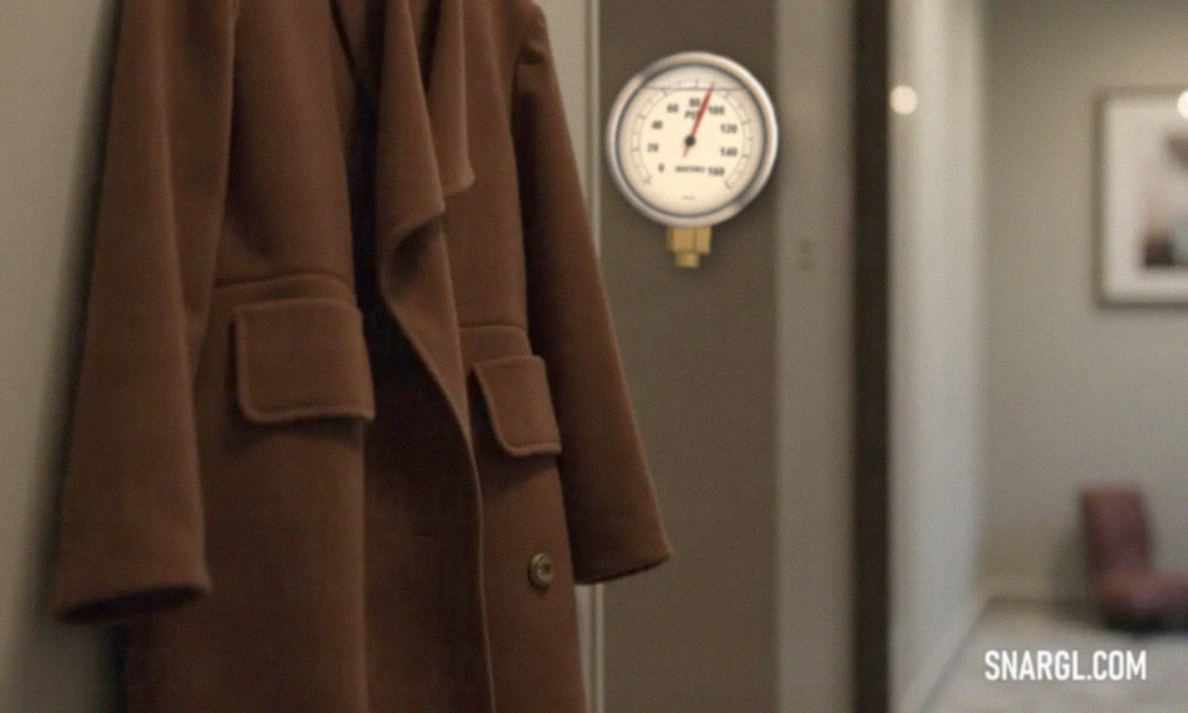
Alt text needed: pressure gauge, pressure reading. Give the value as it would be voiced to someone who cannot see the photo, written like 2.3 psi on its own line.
90 psi
